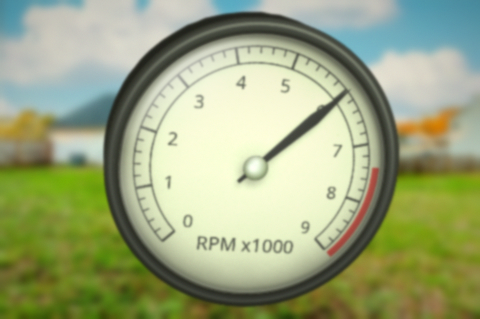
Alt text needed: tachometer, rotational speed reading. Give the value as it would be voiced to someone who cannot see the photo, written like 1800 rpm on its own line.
6000 rpm
